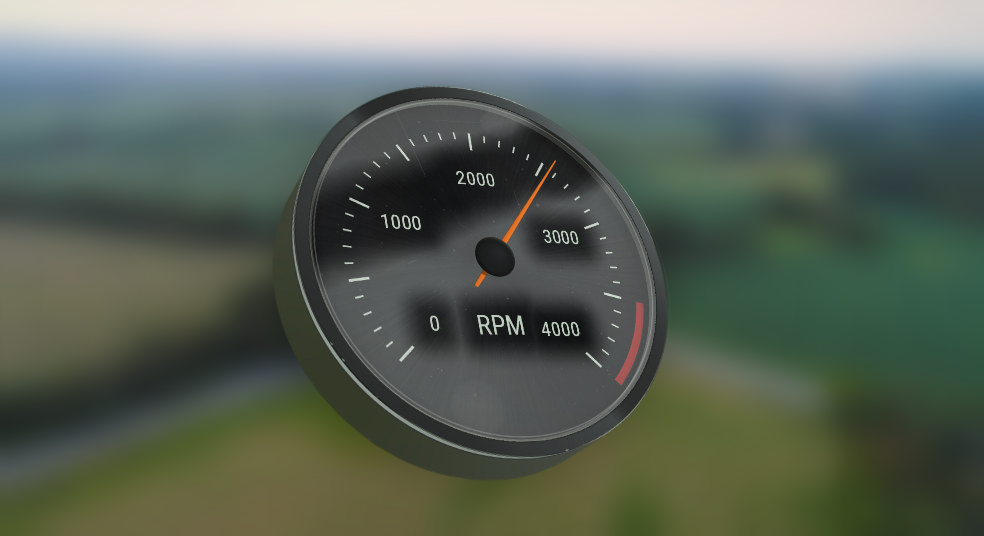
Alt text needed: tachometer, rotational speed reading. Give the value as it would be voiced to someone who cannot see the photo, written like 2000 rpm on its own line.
2550 rpm
